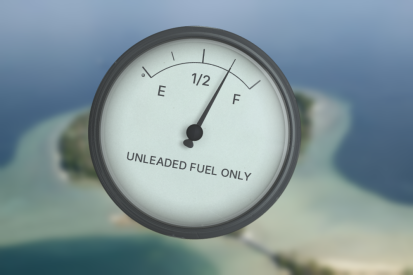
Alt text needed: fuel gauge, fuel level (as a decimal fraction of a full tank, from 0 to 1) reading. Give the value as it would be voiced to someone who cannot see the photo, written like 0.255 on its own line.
0.75
